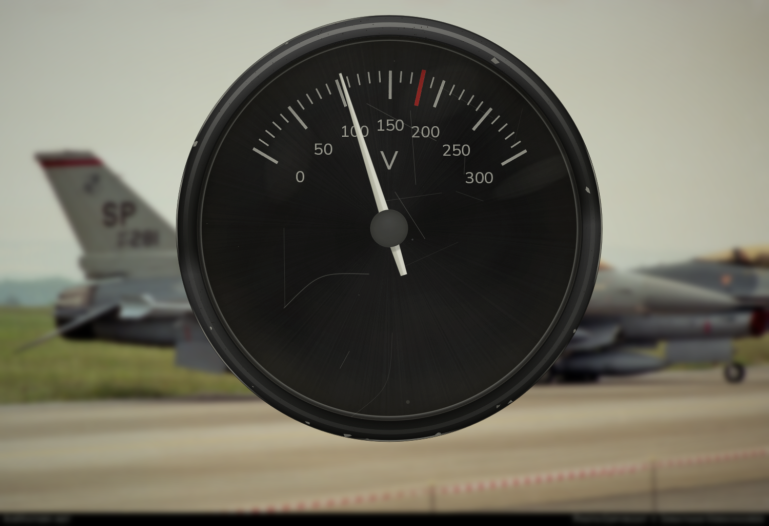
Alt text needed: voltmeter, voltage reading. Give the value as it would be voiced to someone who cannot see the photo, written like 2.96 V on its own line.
105 V
